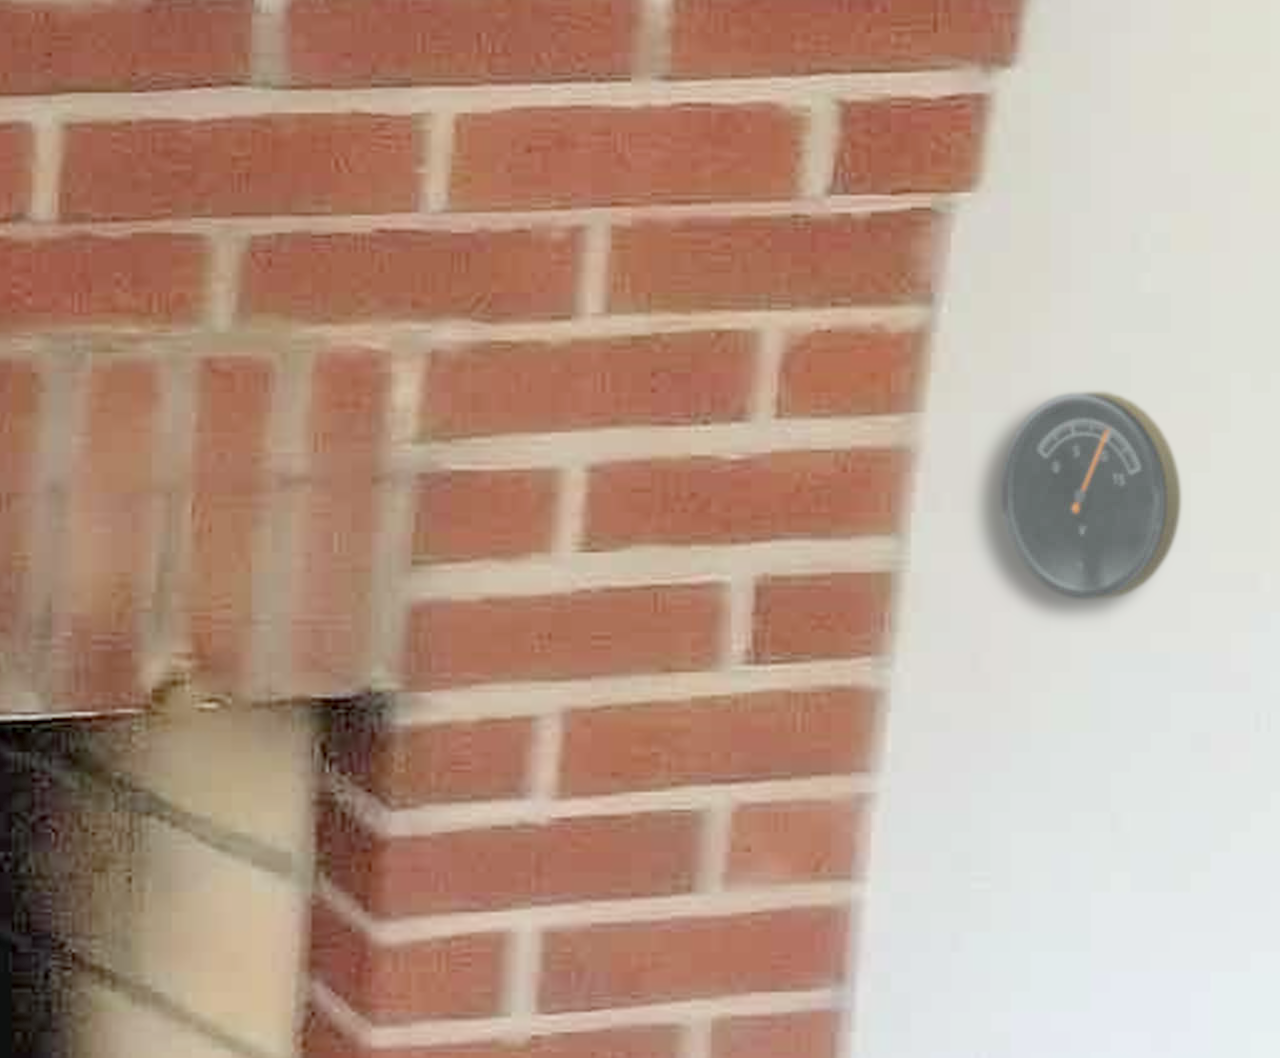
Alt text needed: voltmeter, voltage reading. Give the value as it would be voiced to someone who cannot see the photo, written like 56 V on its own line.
10 V
